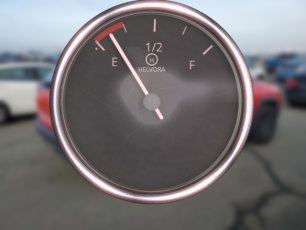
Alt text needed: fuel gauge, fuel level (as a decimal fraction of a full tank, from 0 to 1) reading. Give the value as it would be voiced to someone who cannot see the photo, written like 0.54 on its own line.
0.125
